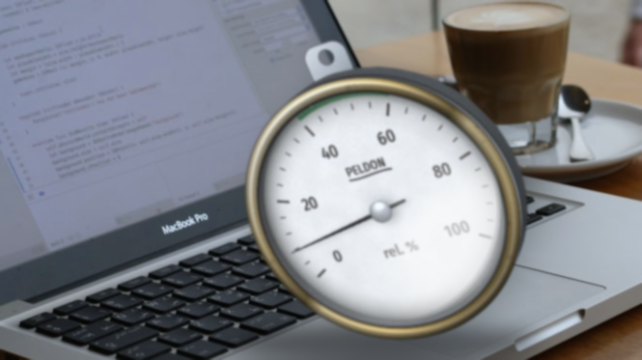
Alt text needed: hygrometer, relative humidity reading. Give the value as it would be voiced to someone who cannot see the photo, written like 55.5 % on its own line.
8 %
